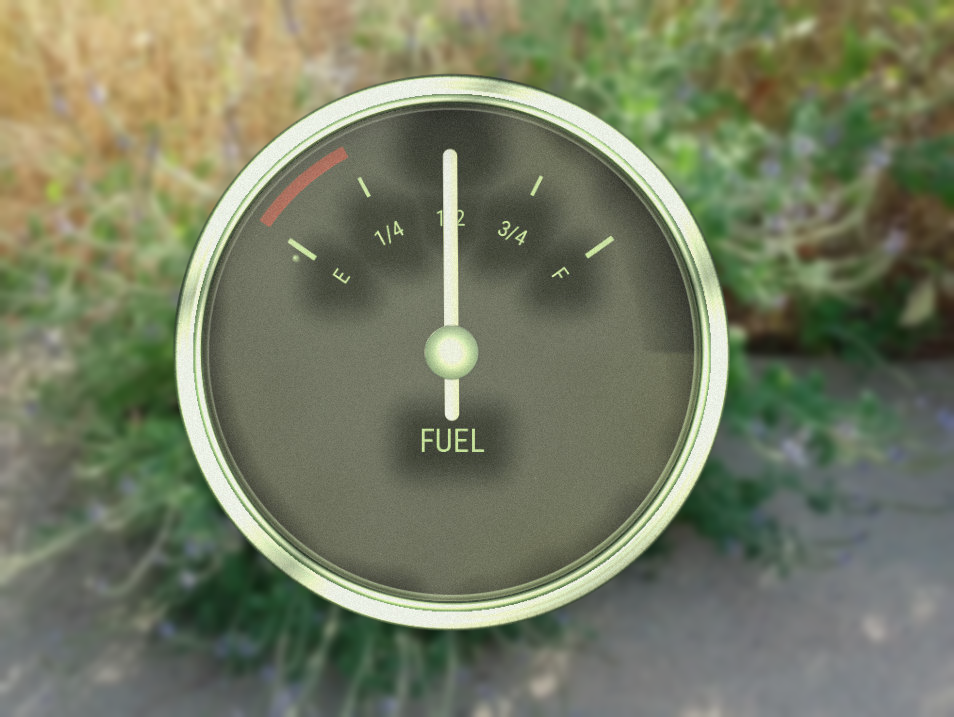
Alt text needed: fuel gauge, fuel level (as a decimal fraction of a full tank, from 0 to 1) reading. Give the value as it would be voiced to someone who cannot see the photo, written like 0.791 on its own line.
0.5
